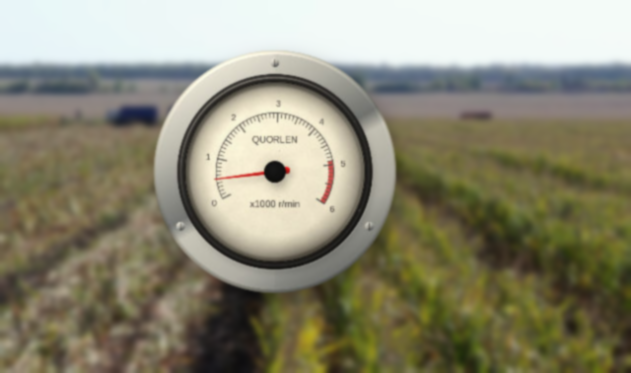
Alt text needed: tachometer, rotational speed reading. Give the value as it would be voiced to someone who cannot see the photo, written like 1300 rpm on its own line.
500 rpm
